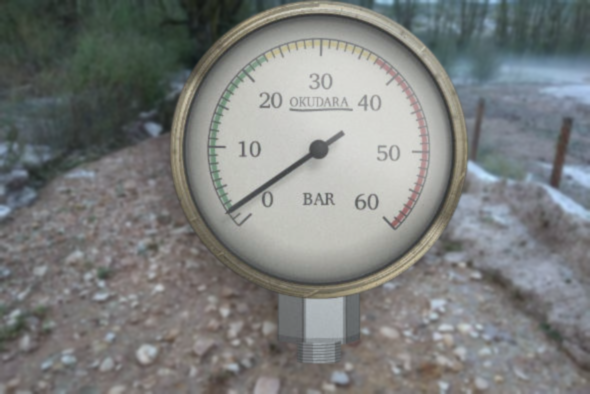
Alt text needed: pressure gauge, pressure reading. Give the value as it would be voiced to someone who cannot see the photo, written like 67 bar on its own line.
2 bar
